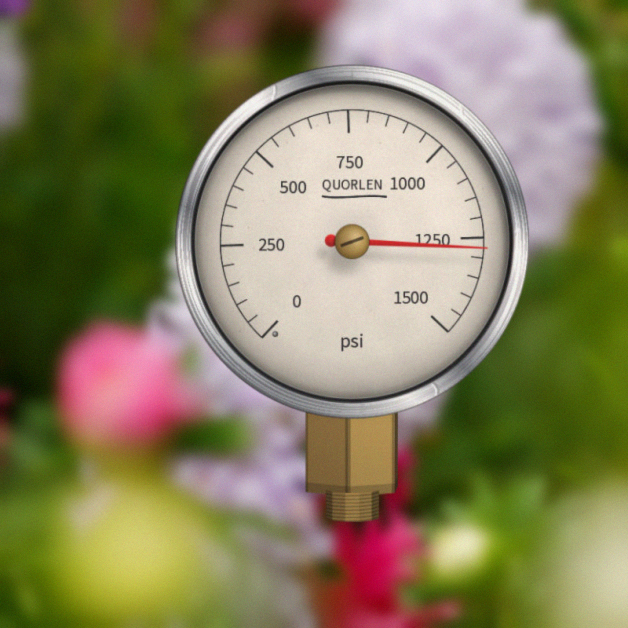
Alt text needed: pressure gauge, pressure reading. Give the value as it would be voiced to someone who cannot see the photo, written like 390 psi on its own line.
1275 psi
